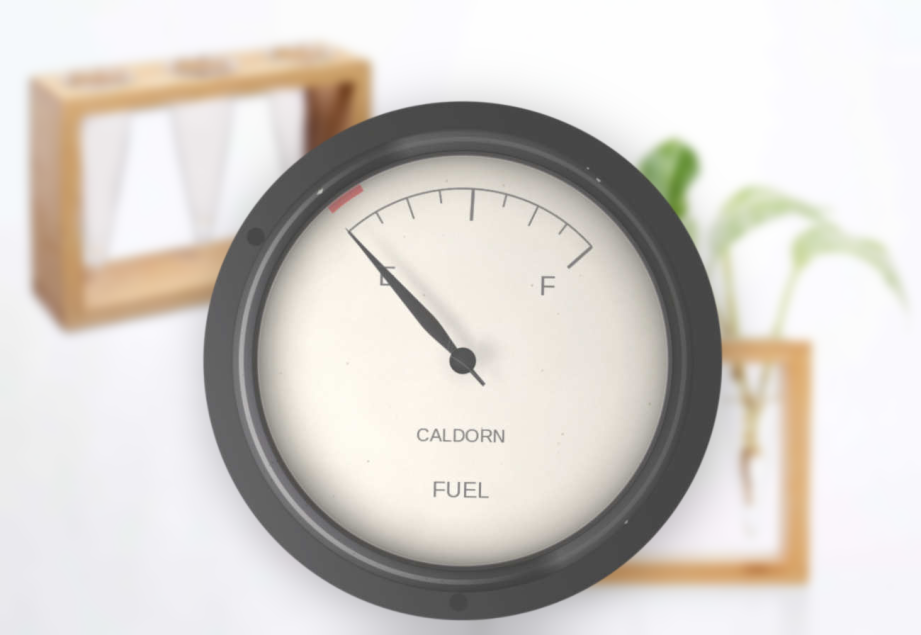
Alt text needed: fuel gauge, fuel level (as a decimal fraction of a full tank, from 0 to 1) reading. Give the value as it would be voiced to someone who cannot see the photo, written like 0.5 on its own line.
0
